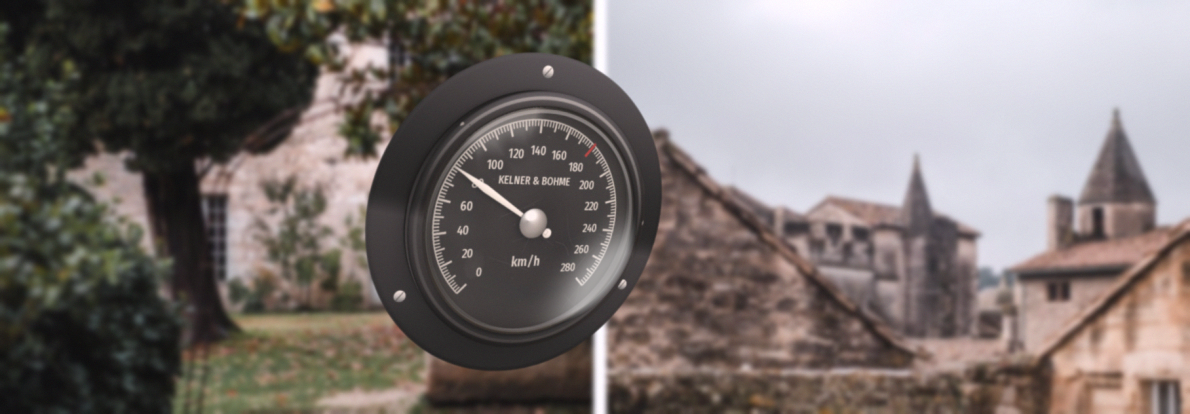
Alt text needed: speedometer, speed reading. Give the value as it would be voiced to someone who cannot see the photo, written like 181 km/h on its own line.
80 km/h
